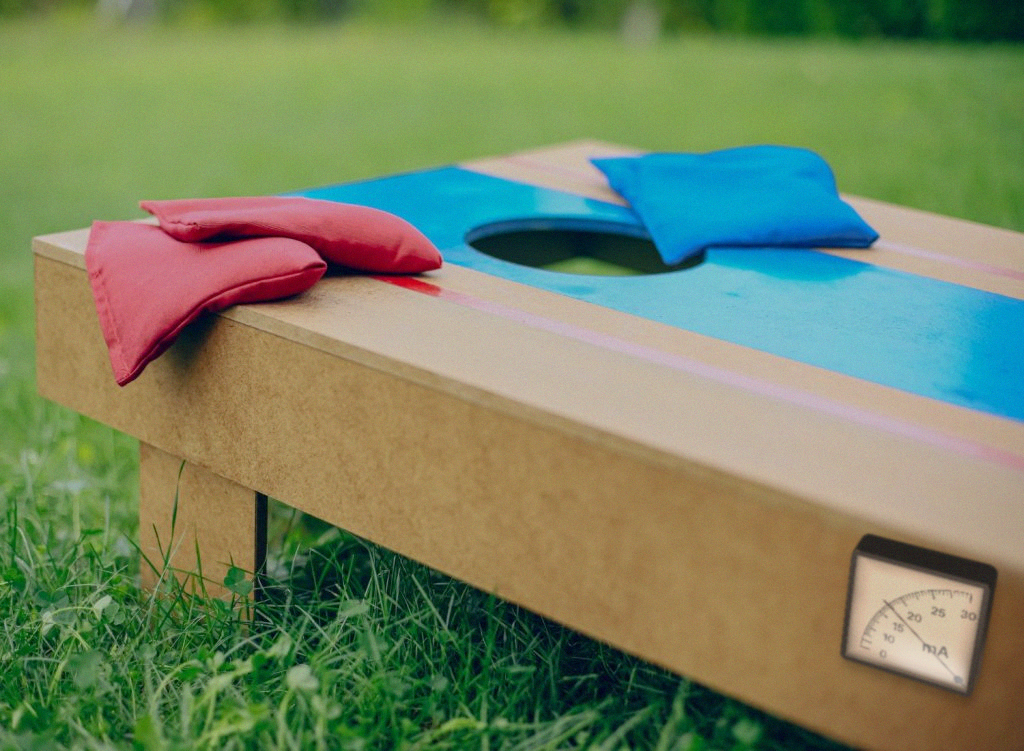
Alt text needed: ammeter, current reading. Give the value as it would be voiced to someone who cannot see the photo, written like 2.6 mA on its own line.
17.5 mA
